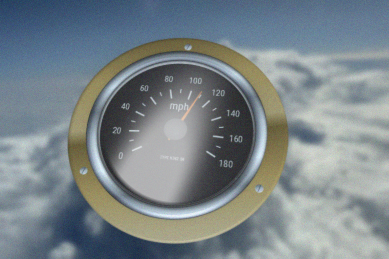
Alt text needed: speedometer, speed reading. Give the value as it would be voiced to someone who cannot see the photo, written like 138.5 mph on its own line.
110 mph
